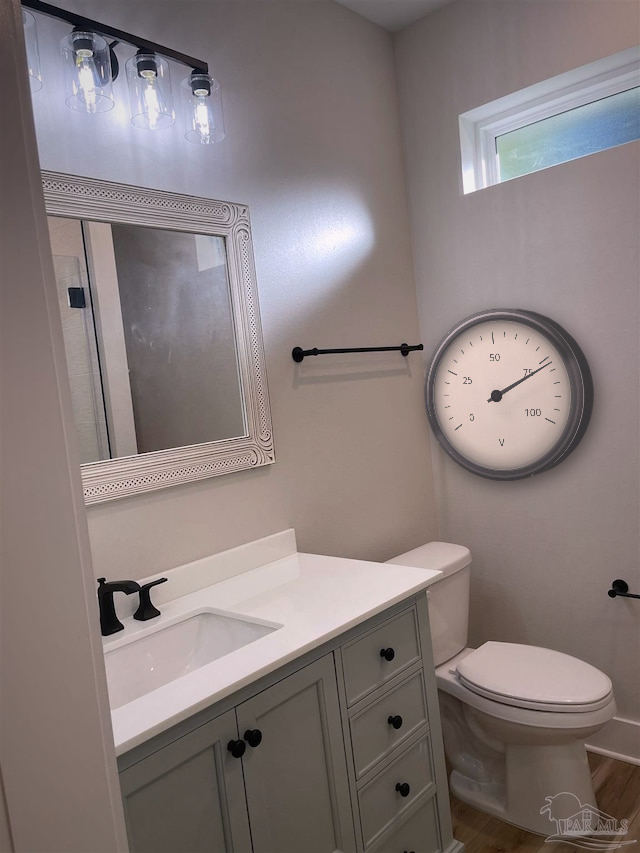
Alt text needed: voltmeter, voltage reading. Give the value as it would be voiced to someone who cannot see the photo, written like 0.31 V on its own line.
77.5 V
